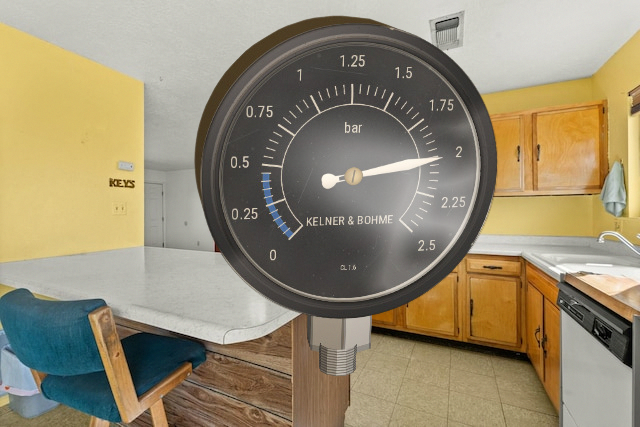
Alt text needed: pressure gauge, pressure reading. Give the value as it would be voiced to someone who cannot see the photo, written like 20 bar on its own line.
2 bar
